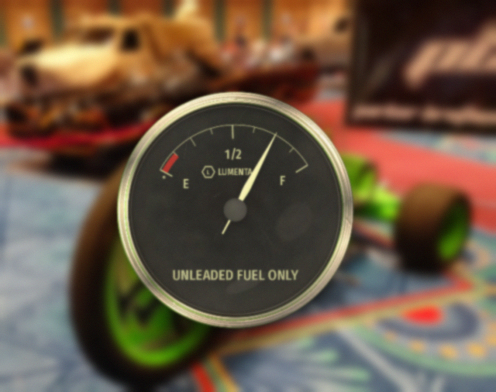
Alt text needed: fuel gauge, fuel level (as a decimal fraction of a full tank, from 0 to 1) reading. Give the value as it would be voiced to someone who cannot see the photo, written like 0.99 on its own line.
0.75
